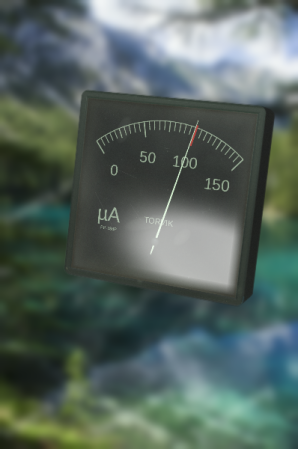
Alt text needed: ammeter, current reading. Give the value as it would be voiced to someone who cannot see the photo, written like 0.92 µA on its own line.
100 µA
